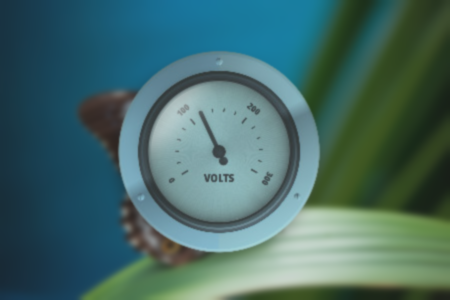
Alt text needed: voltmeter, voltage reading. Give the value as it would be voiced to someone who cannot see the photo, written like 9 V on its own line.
120 V
